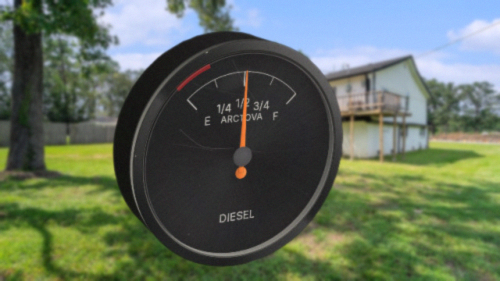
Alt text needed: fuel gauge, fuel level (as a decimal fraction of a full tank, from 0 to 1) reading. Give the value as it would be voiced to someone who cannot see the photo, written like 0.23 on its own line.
0.5
